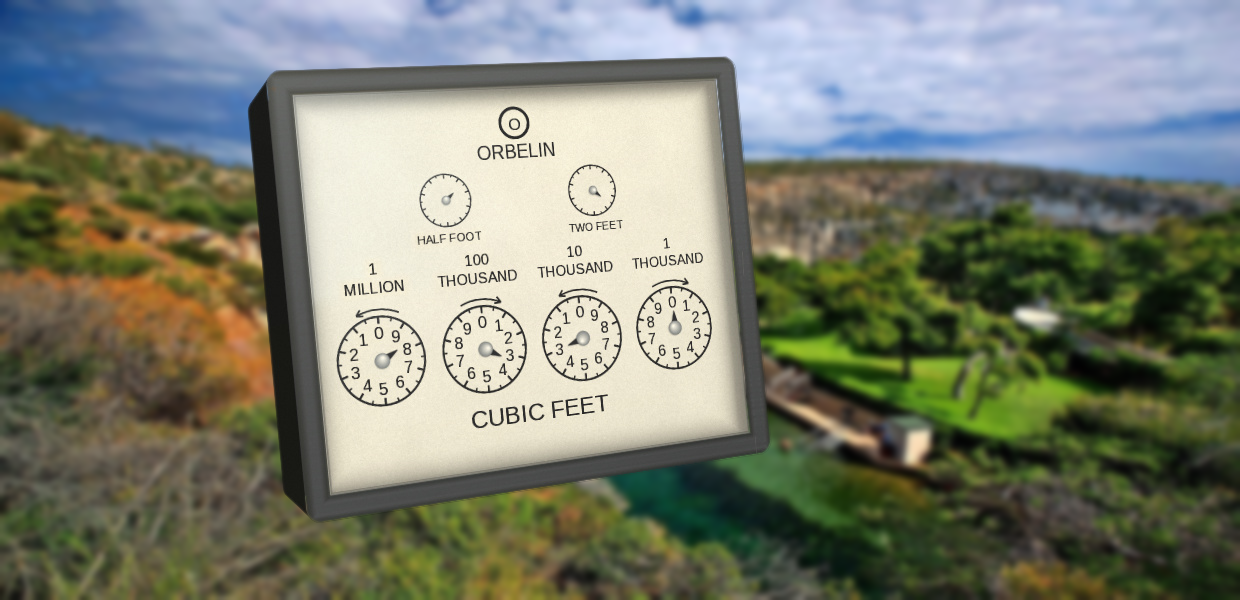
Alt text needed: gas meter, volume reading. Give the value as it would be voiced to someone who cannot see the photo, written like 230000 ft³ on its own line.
833000 ft³
